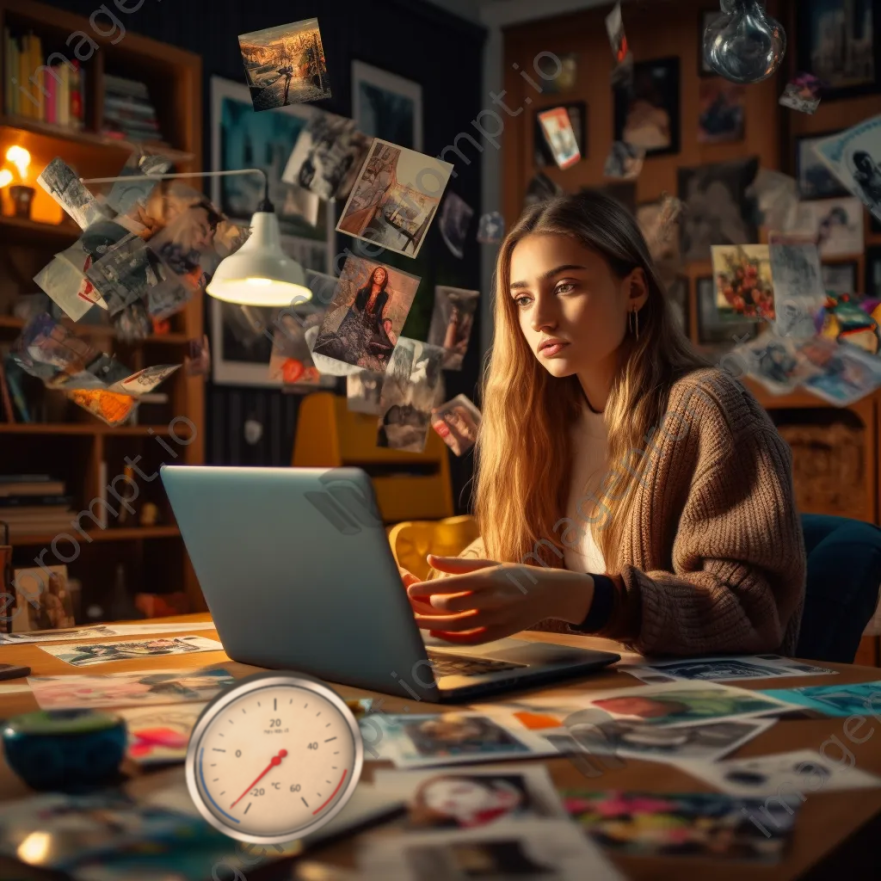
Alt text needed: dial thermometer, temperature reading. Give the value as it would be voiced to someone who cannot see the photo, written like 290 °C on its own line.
-16 °C
